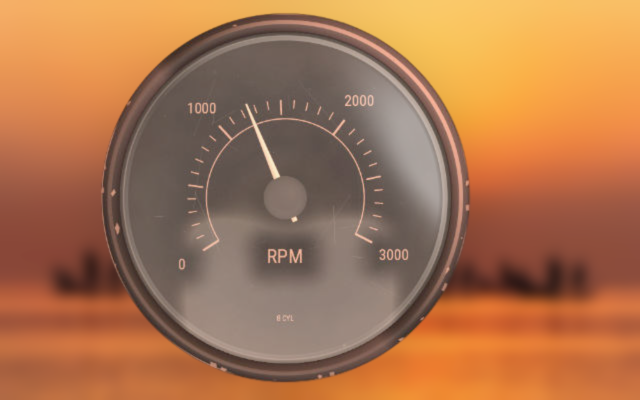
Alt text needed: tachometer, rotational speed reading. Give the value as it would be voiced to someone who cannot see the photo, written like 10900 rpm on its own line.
1250 rpm
